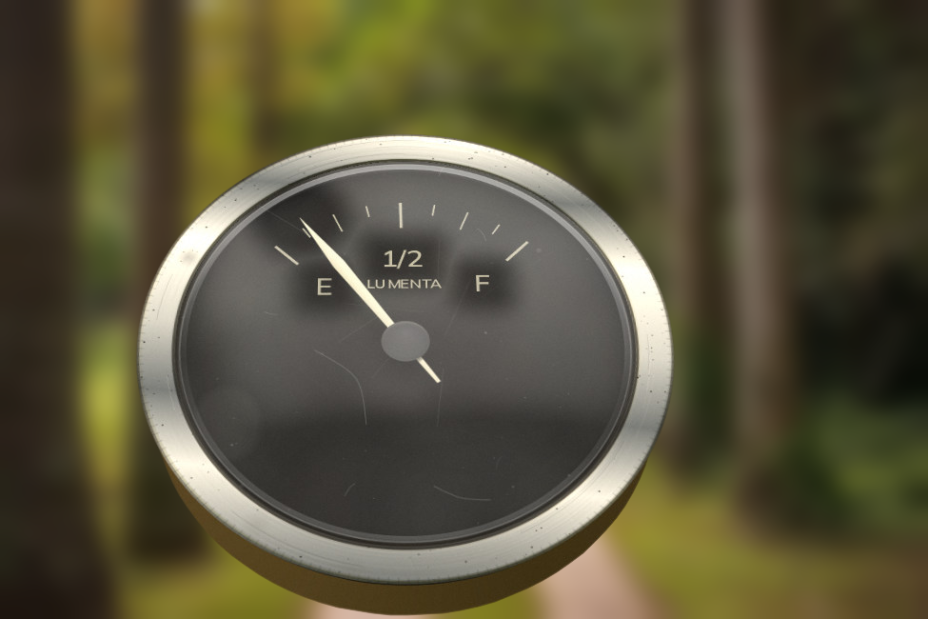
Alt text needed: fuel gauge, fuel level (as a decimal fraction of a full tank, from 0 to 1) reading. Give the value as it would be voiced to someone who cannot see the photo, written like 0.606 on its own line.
0.125
